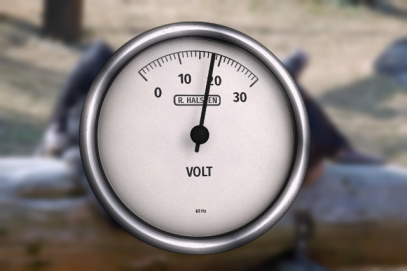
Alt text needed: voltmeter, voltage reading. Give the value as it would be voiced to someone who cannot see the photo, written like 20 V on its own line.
18 V
